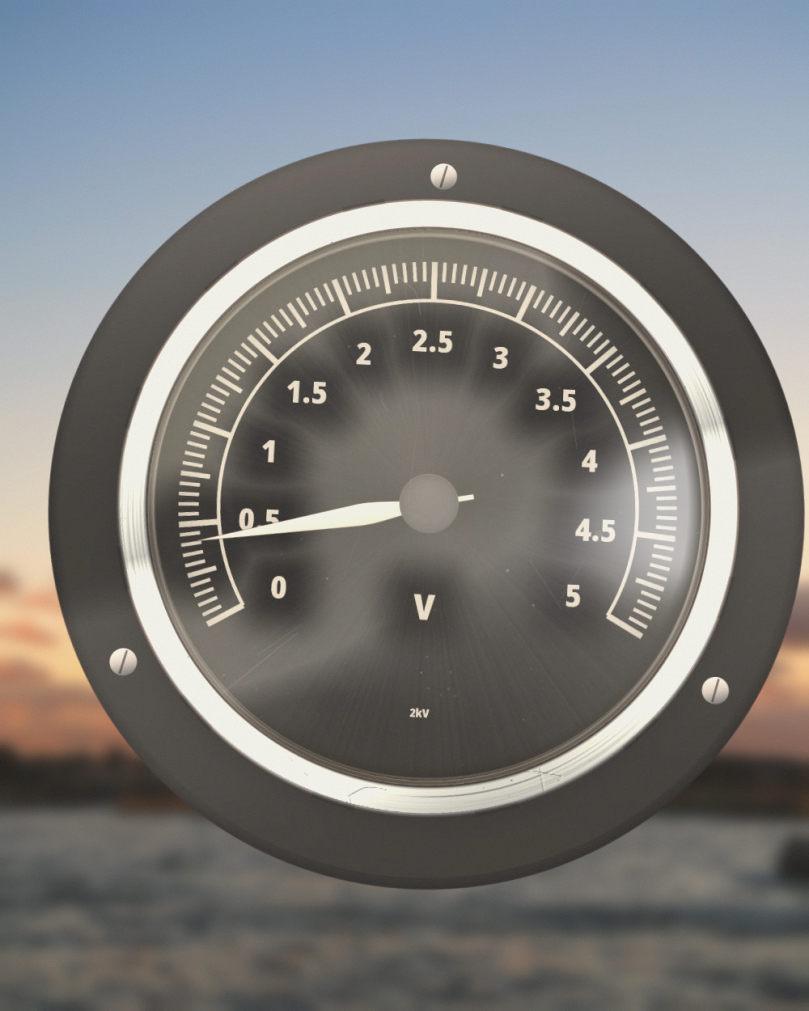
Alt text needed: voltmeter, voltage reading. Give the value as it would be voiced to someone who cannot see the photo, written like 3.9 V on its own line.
0.4 V
